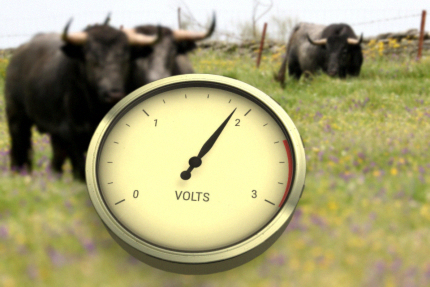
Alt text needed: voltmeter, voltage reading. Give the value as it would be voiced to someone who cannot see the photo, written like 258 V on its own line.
1.9 V
